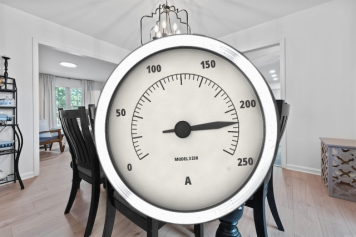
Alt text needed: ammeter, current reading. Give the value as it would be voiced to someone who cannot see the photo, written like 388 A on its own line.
215 A
